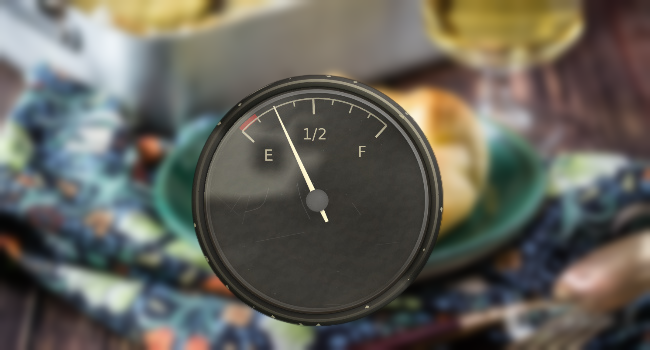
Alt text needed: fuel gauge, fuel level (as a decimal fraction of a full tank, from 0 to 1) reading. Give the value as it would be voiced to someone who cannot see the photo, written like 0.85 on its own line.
0.25
